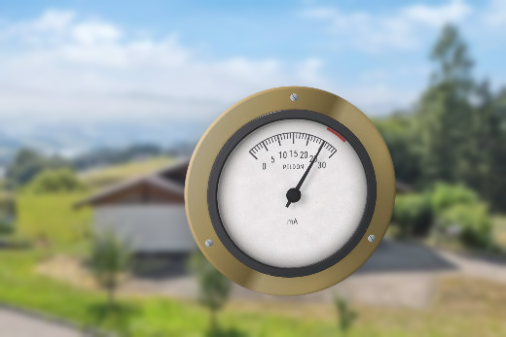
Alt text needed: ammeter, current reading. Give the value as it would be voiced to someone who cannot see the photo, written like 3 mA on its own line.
25 mA
